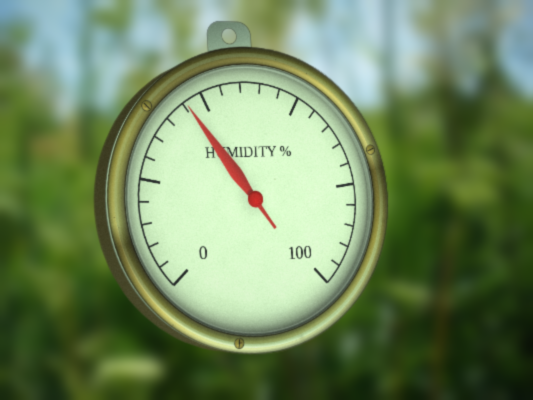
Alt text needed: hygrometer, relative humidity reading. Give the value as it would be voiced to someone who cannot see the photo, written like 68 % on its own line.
36 %
